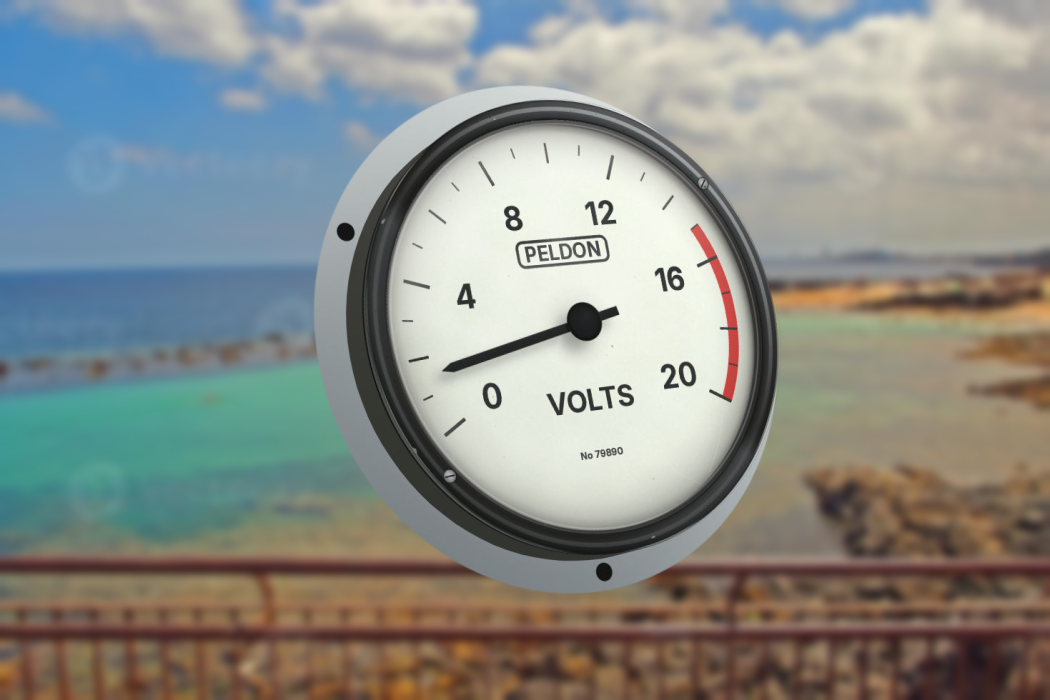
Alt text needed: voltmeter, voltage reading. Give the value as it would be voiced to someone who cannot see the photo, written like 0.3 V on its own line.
1.5 V
